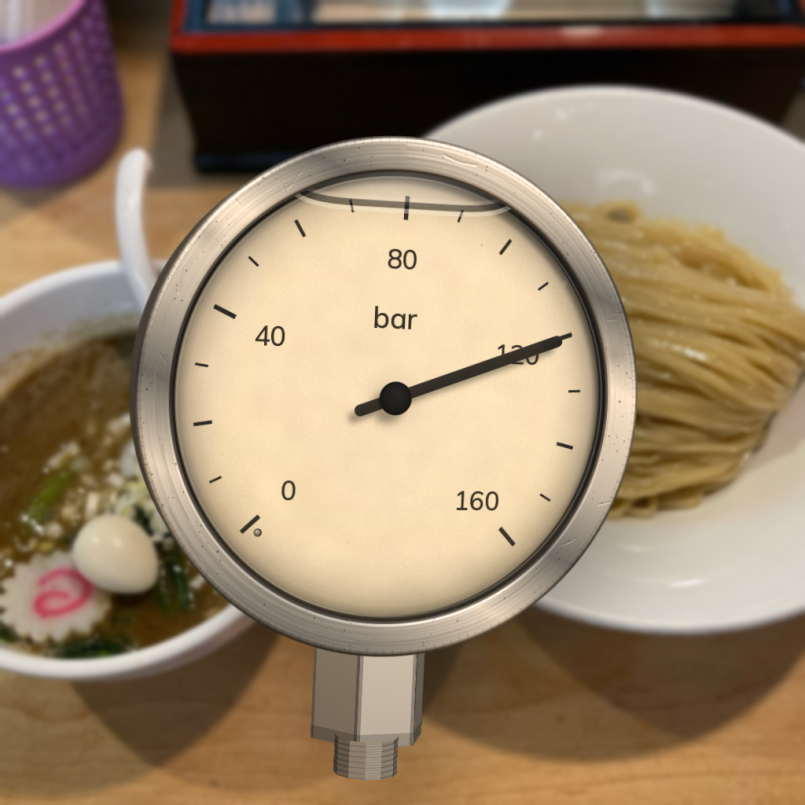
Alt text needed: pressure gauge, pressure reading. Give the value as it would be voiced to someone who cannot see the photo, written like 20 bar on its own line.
120 bar
